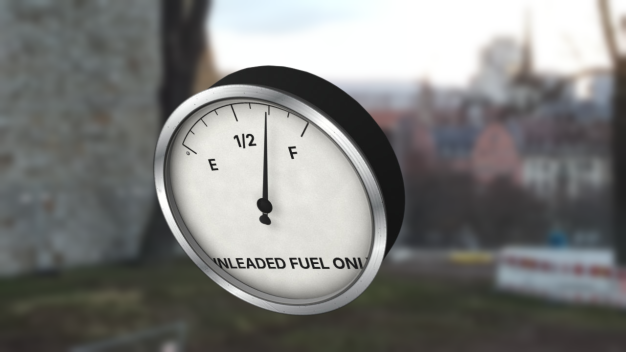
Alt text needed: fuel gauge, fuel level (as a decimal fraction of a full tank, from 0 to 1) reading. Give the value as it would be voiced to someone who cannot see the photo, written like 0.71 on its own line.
0.75
